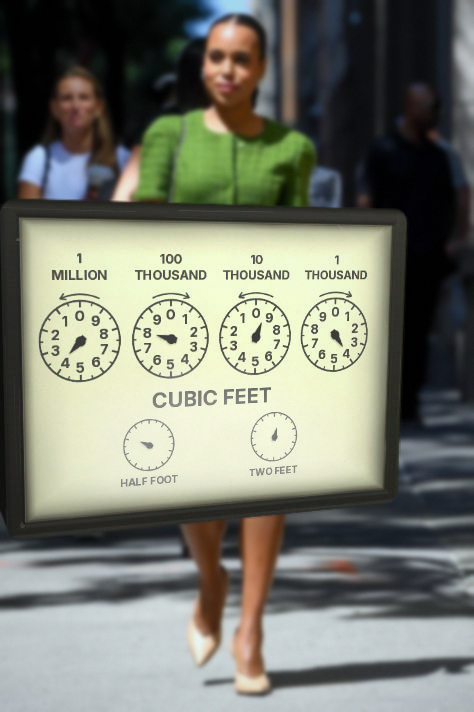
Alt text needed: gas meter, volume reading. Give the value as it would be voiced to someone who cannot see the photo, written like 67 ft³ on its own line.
379400 ft³
